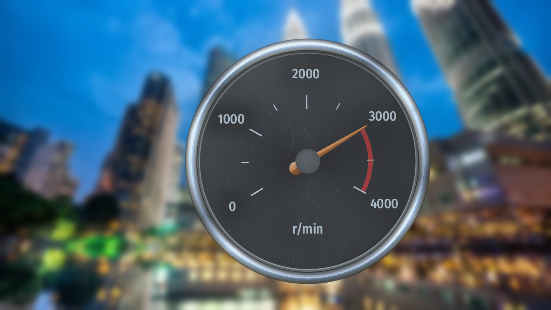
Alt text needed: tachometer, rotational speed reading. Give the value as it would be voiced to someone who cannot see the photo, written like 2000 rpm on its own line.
3000 rpm
